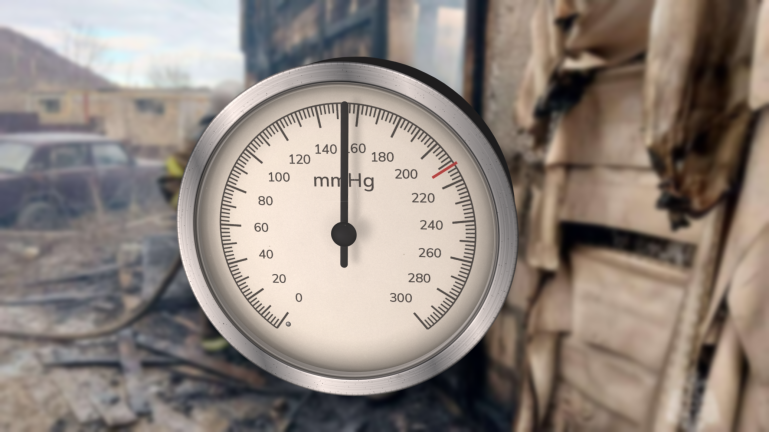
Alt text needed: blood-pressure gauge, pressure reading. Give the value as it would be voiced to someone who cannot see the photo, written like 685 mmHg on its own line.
154 mmHg
